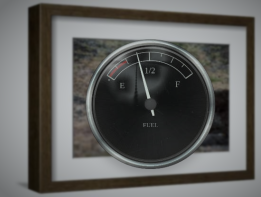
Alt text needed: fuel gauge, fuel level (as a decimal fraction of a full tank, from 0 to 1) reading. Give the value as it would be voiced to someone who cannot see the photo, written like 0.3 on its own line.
0.375
